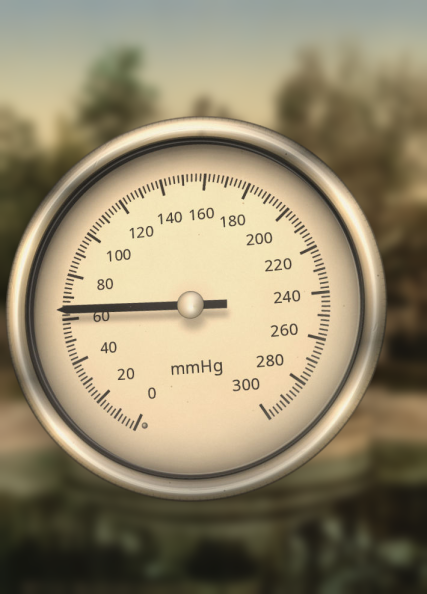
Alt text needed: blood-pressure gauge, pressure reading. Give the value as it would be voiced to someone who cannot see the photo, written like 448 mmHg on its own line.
64 mmHg
